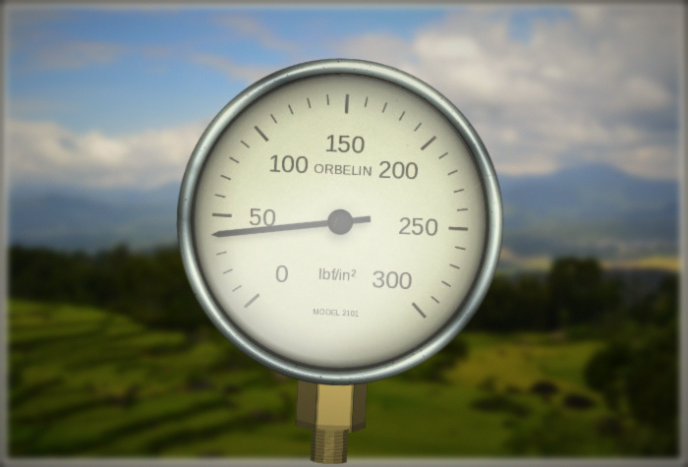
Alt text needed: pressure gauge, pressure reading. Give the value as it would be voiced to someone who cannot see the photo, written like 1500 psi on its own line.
40 psi
